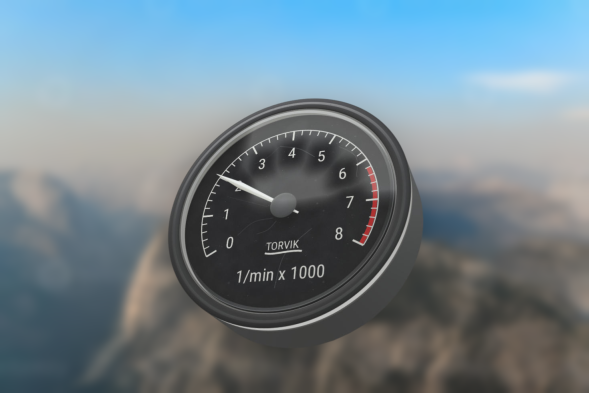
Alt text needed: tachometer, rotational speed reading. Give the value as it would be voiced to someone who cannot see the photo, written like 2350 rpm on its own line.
2000 rpm
